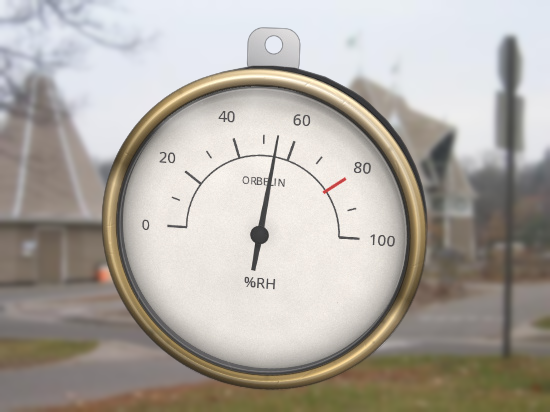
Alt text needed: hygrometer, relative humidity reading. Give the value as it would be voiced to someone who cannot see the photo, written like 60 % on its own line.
55 %
